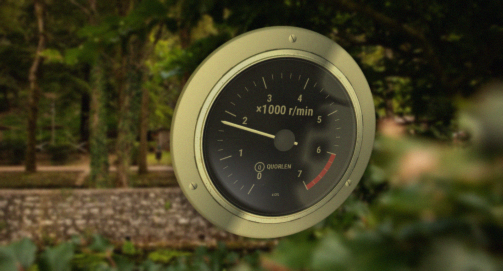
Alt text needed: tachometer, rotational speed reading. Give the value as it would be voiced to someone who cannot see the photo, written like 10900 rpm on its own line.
1800 rpm
